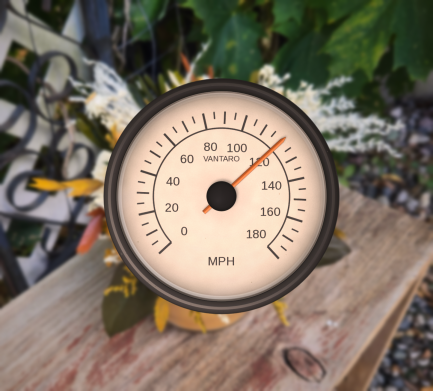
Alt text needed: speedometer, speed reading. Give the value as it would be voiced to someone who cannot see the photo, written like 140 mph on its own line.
120 mph
